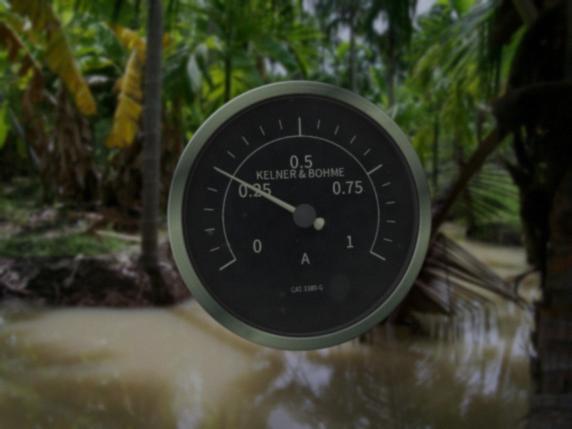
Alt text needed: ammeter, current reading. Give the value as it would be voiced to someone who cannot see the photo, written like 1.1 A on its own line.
0.25 A
